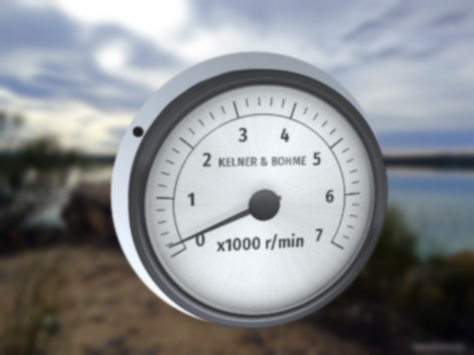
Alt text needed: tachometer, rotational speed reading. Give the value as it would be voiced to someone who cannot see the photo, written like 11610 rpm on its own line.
200 rpm
